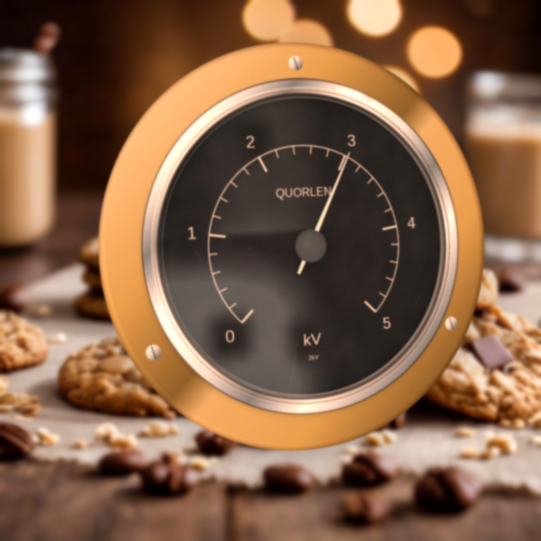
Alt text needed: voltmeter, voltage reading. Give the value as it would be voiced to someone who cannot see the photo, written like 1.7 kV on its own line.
3 kV
